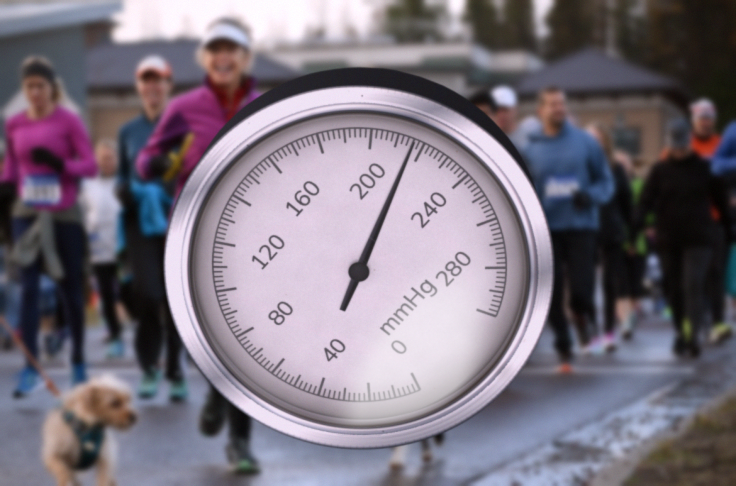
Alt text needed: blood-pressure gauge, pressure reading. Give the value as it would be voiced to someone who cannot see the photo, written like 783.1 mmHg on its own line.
216 mmHg
